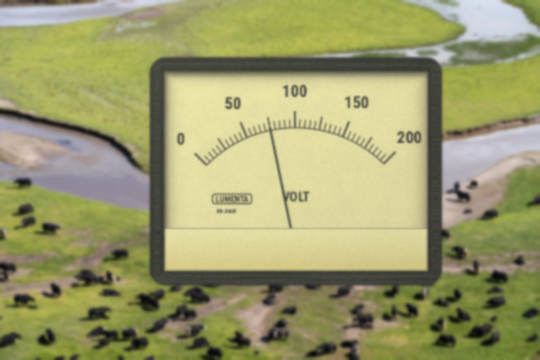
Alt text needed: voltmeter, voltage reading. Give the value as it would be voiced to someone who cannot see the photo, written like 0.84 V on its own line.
75 V
